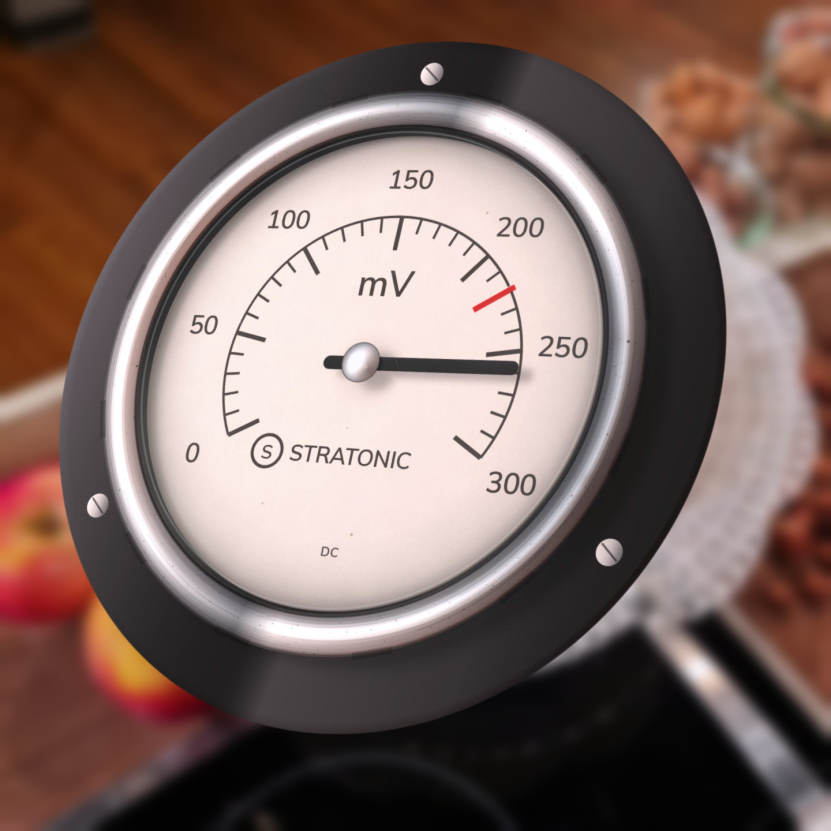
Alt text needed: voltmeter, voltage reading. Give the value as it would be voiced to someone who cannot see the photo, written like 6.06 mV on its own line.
260 mV
